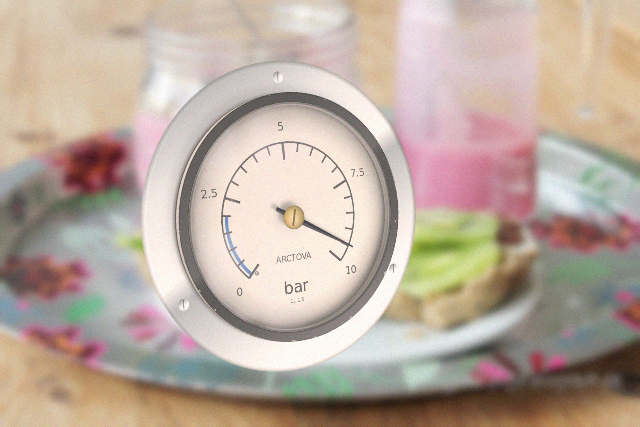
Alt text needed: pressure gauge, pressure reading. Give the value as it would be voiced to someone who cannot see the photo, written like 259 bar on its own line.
9.5 bar
